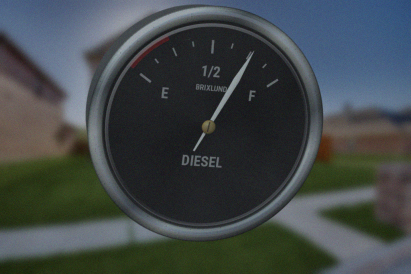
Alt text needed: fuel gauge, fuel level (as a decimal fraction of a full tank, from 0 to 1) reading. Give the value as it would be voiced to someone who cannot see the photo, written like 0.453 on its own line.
0.75
